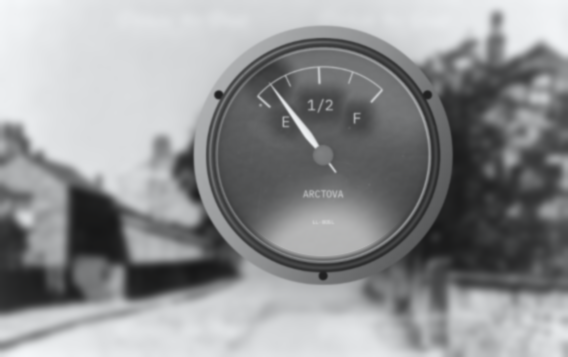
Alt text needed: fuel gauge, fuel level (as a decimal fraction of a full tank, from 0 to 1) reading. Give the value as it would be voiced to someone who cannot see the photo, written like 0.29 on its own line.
0.125
